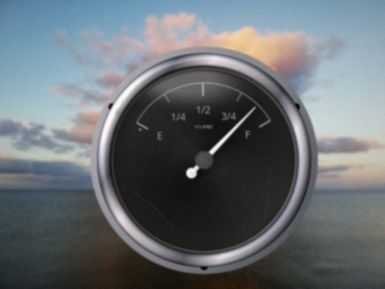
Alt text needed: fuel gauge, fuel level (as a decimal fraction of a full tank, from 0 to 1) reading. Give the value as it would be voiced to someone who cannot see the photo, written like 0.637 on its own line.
0.875
